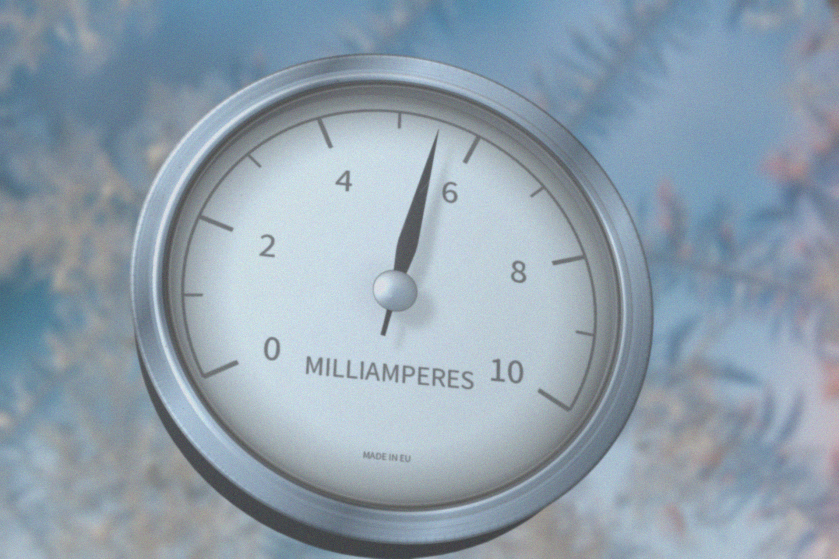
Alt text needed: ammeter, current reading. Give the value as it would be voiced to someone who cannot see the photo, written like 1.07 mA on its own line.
5.5 mA
